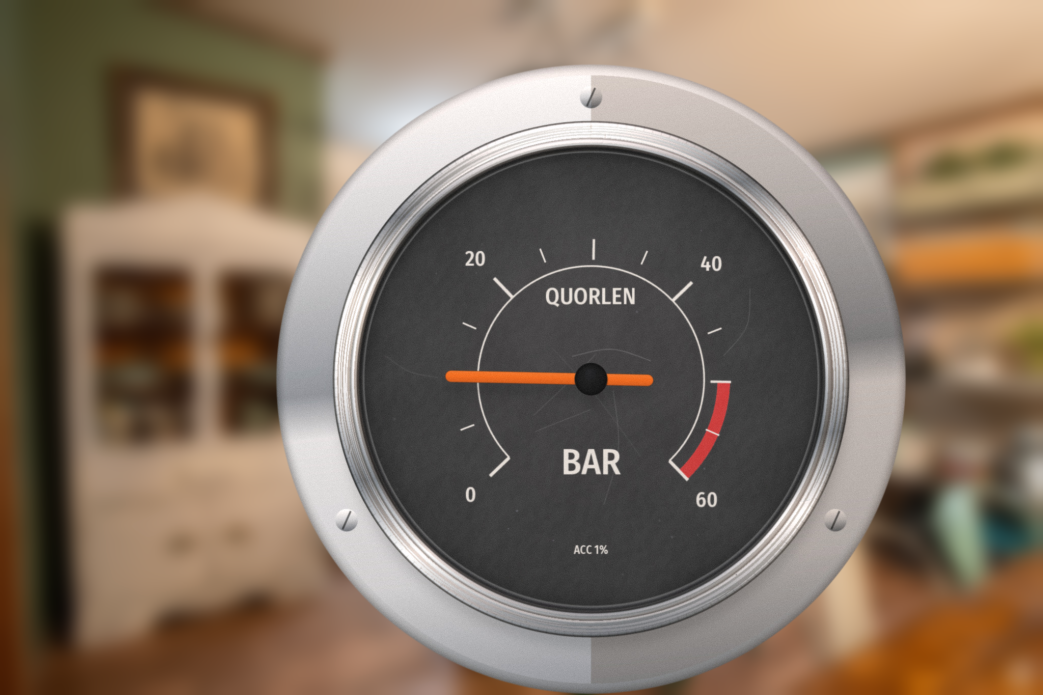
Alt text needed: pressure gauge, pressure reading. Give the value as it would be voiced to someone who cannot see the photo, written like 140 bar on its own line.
10 bar
